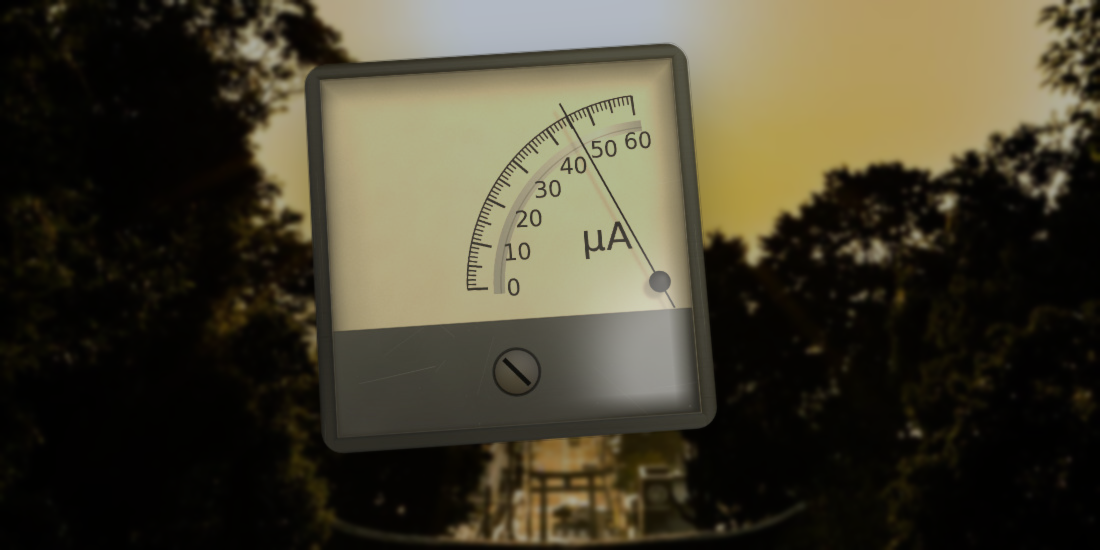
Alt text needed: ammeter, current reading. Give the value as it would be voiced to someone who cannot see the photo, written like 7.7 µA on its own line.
45 µA
